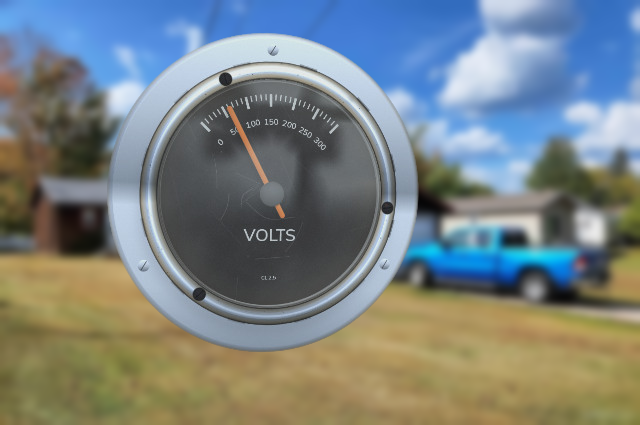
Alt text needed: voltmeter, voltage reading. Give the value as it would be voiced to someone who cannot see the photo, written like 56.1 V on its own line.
60 V
